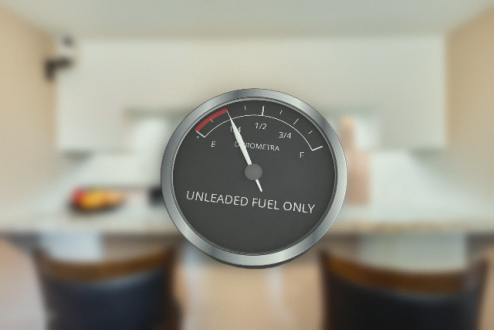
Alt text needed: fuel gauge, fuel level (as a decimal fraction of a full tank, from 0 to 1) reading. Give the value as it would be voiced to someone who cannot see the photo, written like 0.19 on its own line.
0.25
